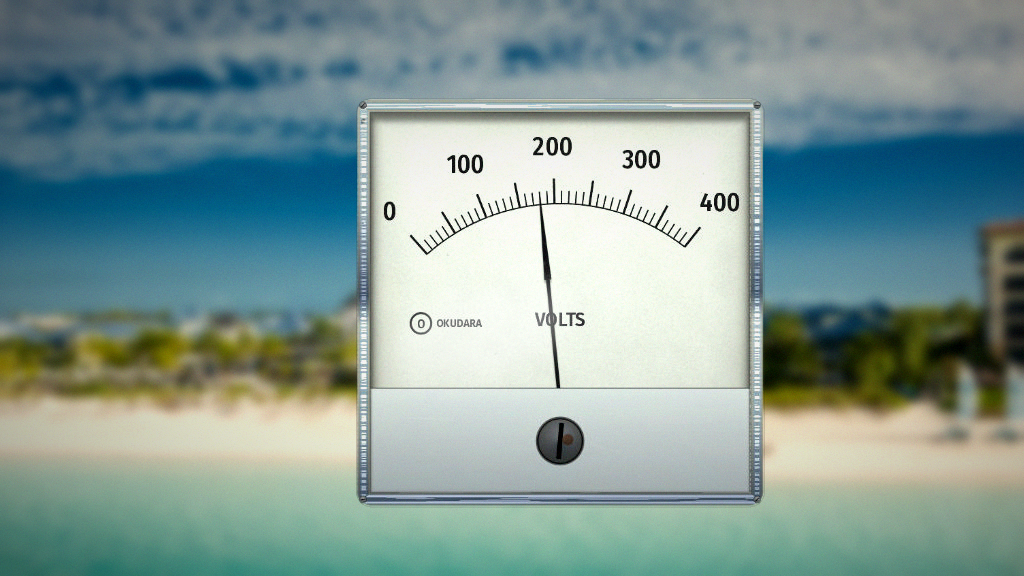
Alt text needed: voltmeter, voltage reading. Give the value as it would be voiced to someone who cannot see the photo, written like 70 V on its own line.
180 V
